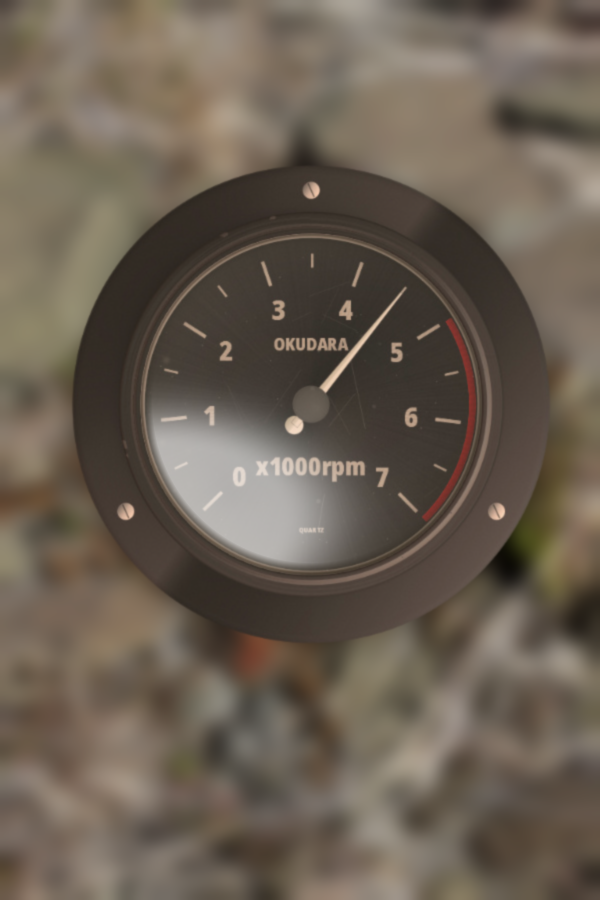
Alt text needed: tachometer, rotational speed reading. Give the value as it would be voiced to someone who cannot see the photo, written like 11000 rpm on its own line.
4500 rpm
